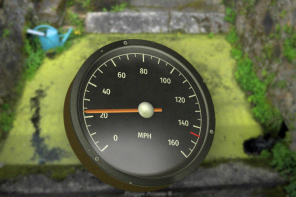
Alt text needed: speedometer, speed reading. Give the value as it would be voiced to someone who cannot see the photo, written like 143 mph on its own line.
22.5 mph
